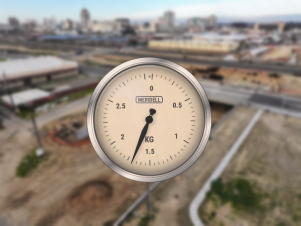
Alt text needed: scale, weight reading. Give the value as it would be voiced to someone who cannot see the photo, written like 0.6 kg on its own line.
1.7 kg
